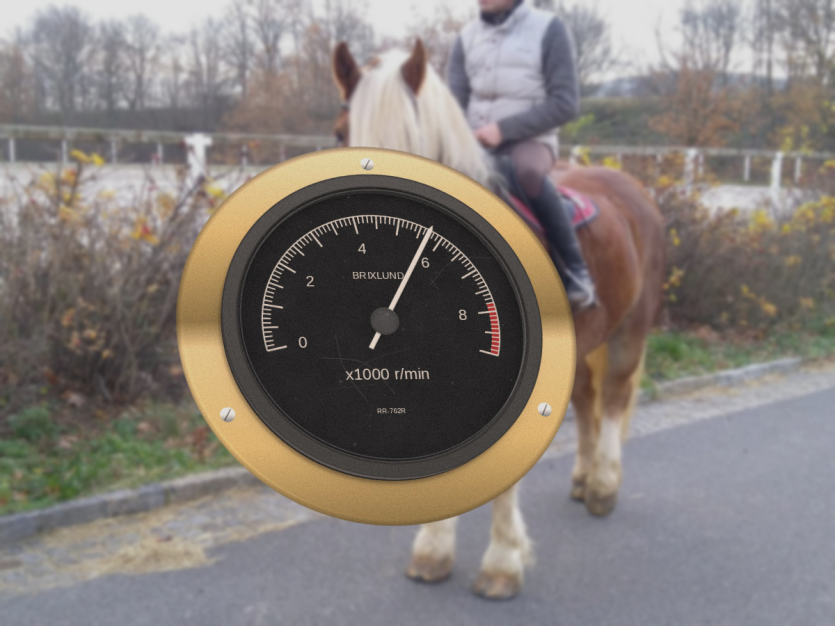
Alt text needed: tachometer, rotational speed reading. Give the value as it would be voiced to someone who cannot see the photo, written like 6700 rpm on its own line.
5700 rpm
